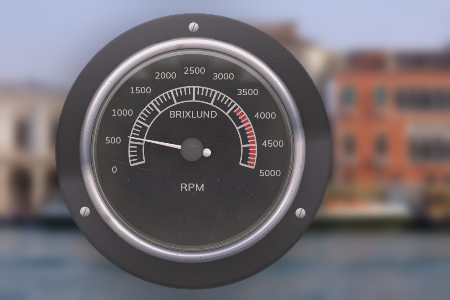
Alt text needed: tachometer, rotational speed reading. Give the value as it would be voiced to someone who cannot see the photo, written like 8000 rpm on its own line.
600 rpm
